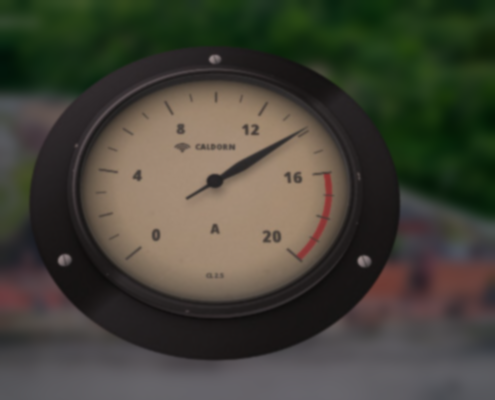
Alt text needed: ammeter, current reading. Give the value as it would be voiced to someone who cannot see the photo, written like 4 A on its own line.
14 A
